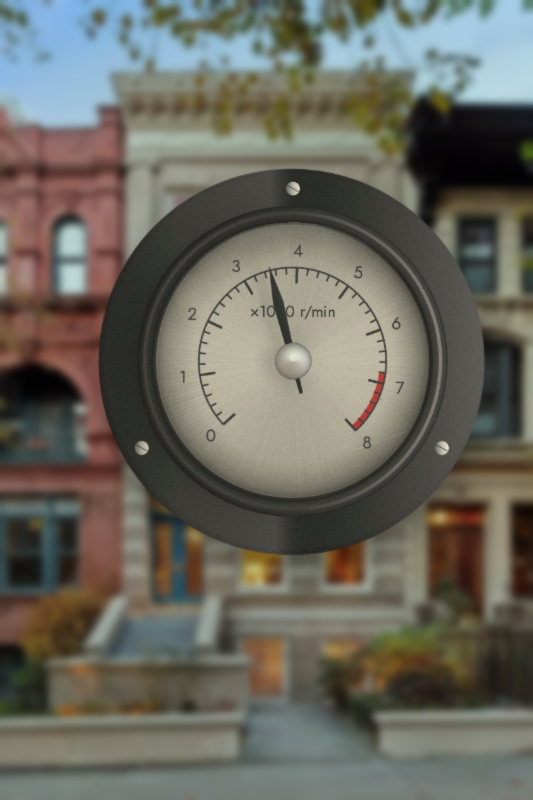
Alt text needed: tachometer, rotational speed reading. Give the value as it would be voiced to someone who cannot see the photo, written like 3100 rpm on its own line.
3500 rpm
